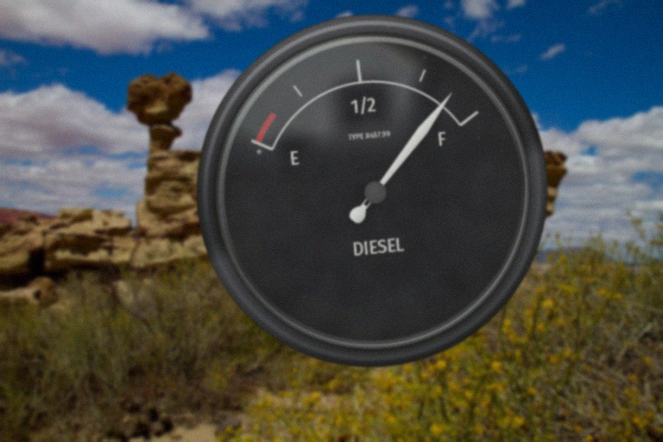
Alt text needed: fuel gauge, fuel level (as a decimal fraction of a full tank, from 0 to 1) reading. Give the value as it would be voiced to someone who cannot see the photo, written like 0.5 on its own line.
0.875
